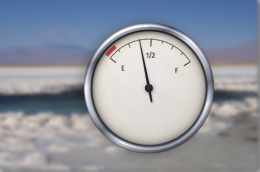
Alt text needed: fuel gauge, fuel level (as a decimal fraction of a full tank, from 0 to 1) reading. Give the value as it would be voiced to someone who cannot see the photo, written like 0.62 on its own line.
0.375
